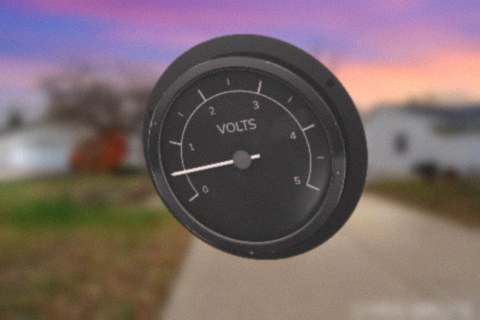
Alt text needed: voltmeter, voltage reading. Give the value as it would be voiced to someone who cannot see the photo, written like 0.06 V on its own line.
0.5 V
